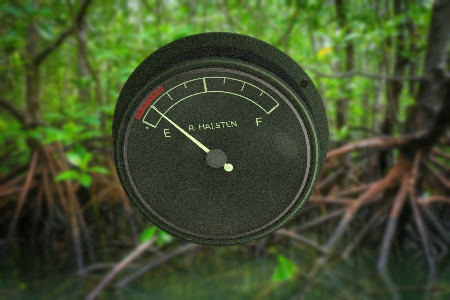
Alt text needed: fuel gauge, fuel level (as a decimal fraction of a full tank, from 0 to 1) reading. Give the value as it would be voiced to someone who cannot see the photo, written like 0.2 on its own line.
0.125
